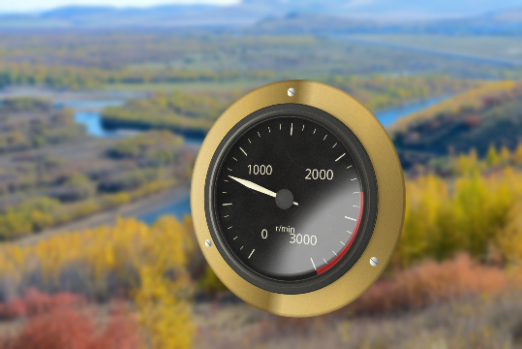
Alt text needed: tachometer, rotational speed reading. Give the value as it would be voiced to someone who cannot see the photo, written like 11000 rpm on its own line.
750 rpm
